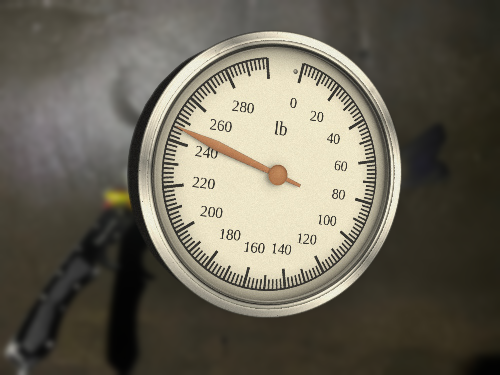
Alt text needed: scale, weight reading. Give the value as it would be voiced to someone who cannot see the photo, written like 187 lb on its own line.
246 lb
